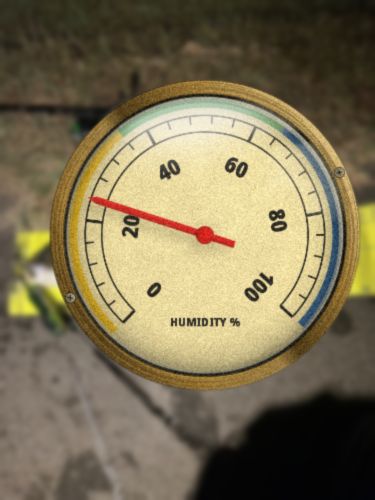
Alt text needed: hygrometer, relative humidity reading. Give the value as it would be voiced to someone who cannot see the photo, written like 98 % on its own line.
24 %
